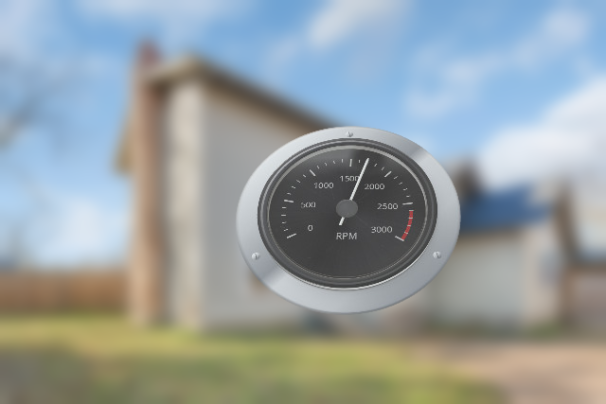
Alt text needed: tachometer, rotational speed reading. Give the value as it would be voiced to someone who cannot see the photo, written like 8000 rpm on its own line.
1700 rpm
